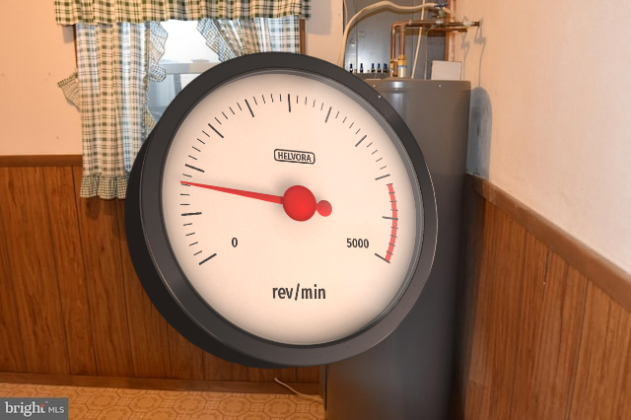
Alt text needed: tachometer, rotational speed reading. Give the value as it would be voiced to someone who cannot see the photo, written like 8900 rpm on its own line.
800 rpm
